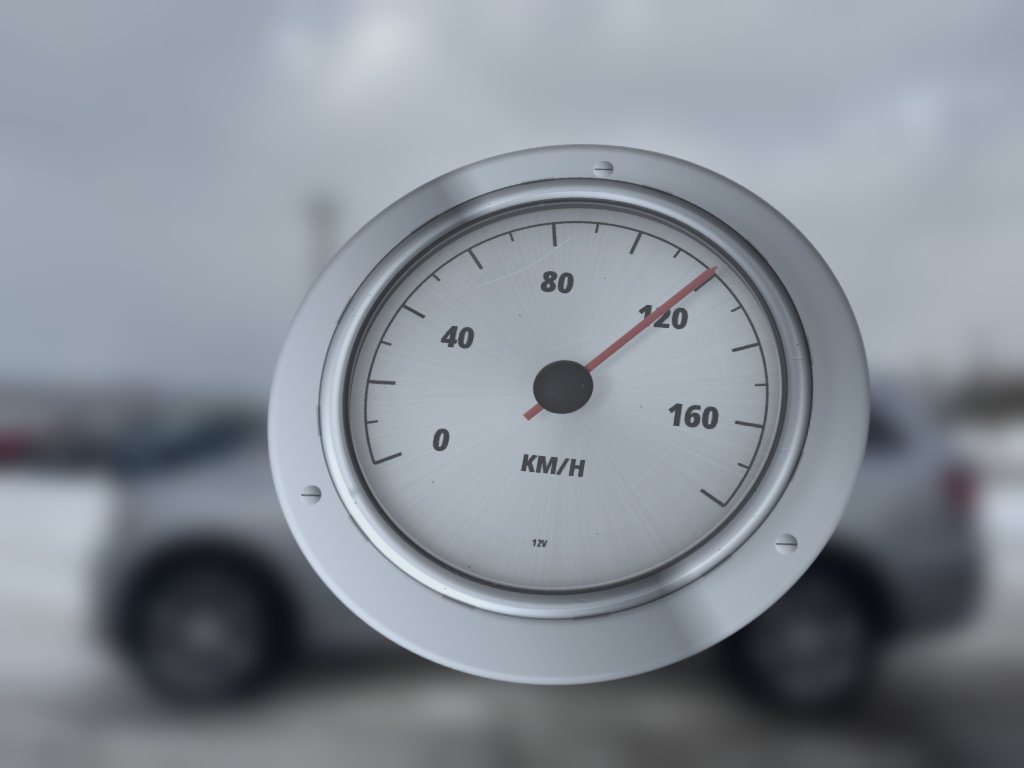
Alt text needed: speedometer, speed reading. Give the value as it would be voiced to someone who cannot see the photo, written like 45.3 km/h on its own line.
120 km/h
